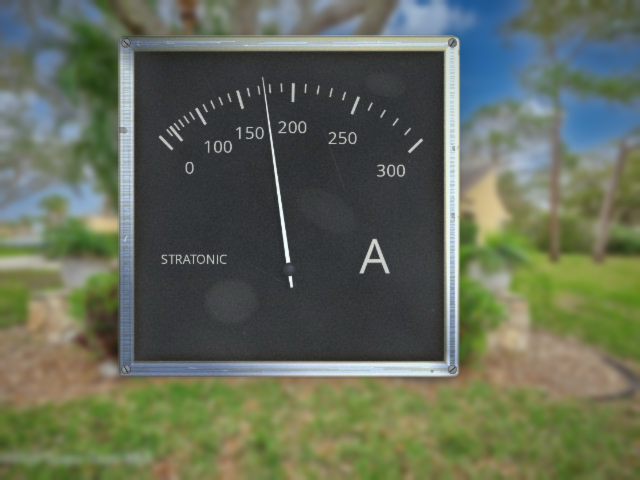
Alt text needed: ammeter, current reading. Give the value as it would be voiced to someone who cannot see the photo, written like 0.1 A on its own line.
175 A
